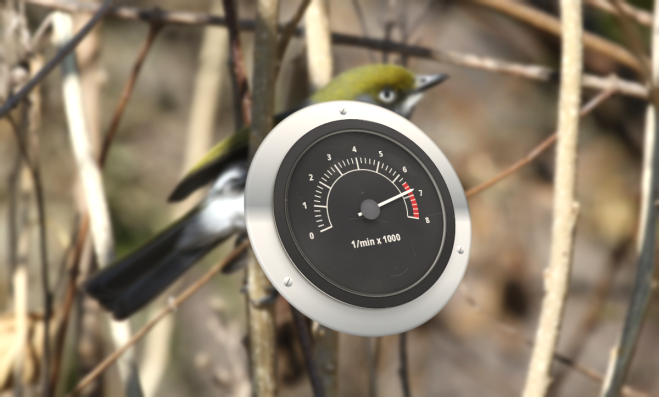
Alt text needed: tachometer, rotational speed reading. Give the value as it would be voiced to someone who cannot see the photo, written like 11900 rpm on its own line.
6800 rpm
